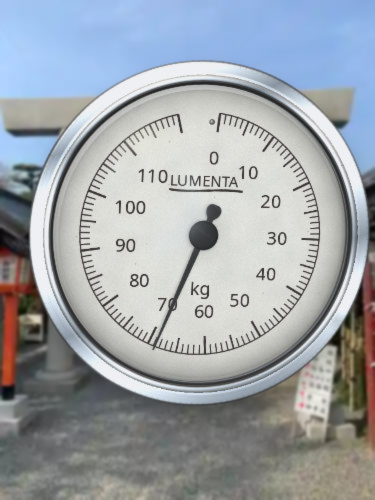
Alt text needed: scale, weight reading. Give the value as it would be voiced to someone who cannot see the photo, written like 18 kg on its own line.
69 kg
